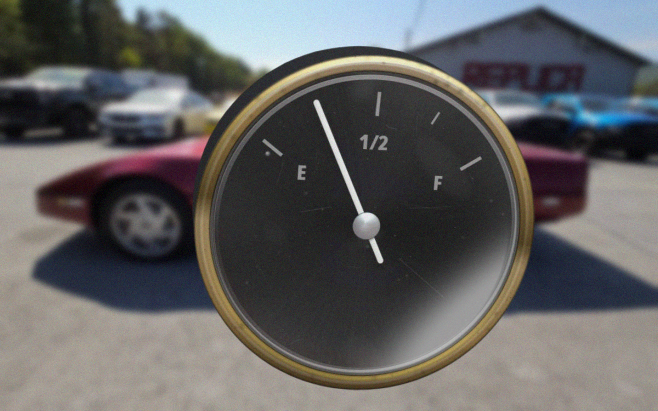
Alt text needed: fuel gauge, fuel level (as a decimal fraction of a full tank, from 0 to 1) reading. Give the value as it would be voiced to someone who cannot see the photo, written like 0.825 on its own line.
0.25
